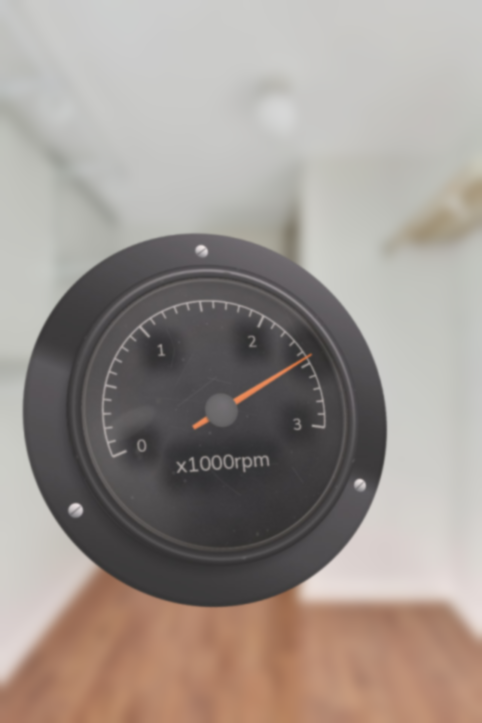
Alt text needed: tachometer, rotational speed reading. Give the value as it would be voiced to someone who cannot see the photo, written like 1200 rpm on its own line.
2450 rpm
